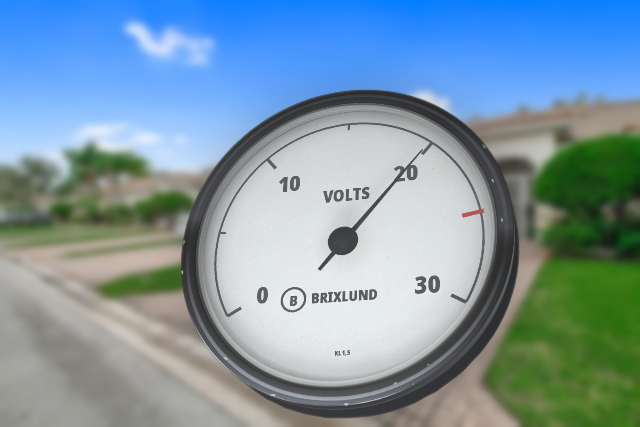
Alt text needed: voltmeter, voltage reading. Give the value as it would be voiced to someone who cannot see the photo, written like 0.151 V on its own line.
20 V
